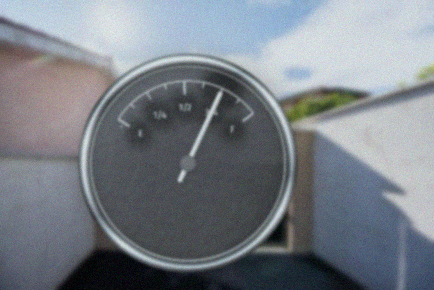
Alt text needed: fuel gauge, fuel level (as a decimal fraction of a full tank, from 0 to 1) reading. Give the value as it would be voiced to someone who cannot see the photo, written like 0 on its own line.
0.75
